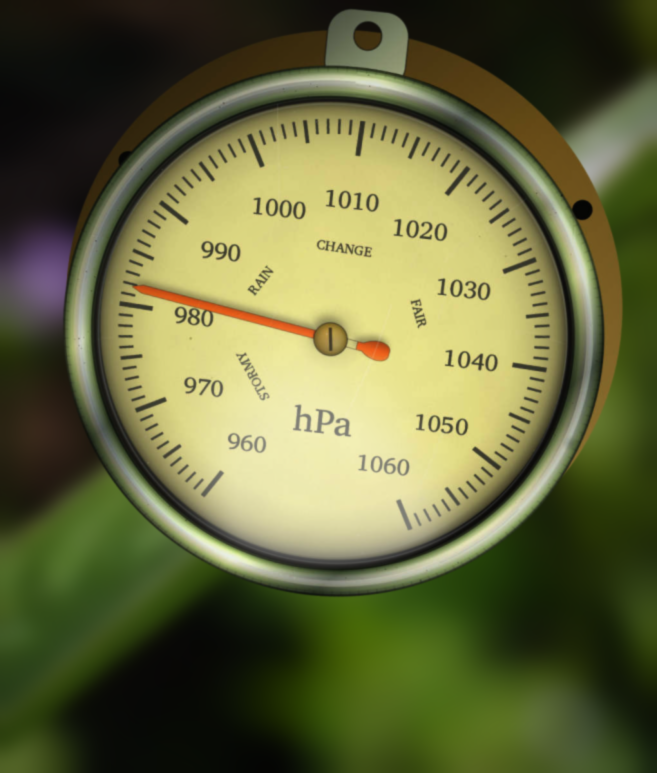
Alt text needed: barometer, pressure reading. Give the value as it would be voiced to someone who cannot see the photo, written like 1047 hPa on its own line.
982 hPa
